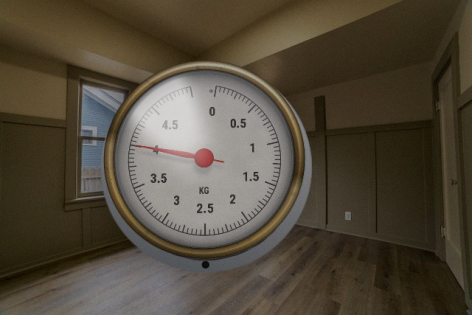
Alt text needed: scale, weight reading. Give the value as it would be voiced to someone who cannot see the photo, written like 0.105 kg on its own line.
4 kg
